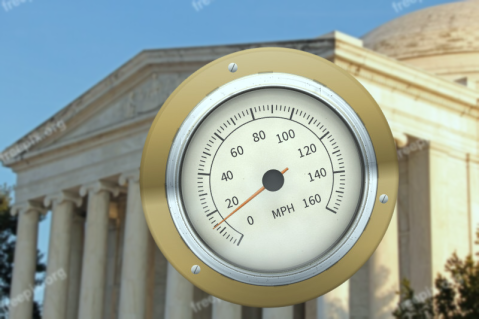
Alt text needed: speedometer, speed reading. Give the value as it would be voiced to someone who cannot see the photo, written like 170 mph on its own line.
14 mph
